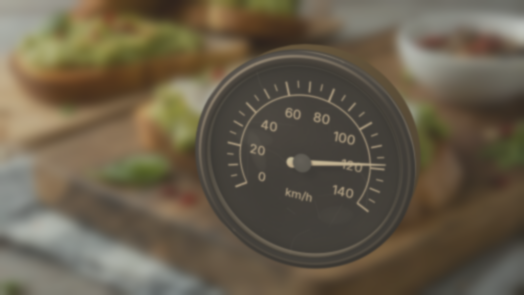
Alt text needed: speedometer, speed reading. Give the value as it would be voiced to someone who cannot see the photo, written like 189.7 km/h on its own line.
117.5 km/h
